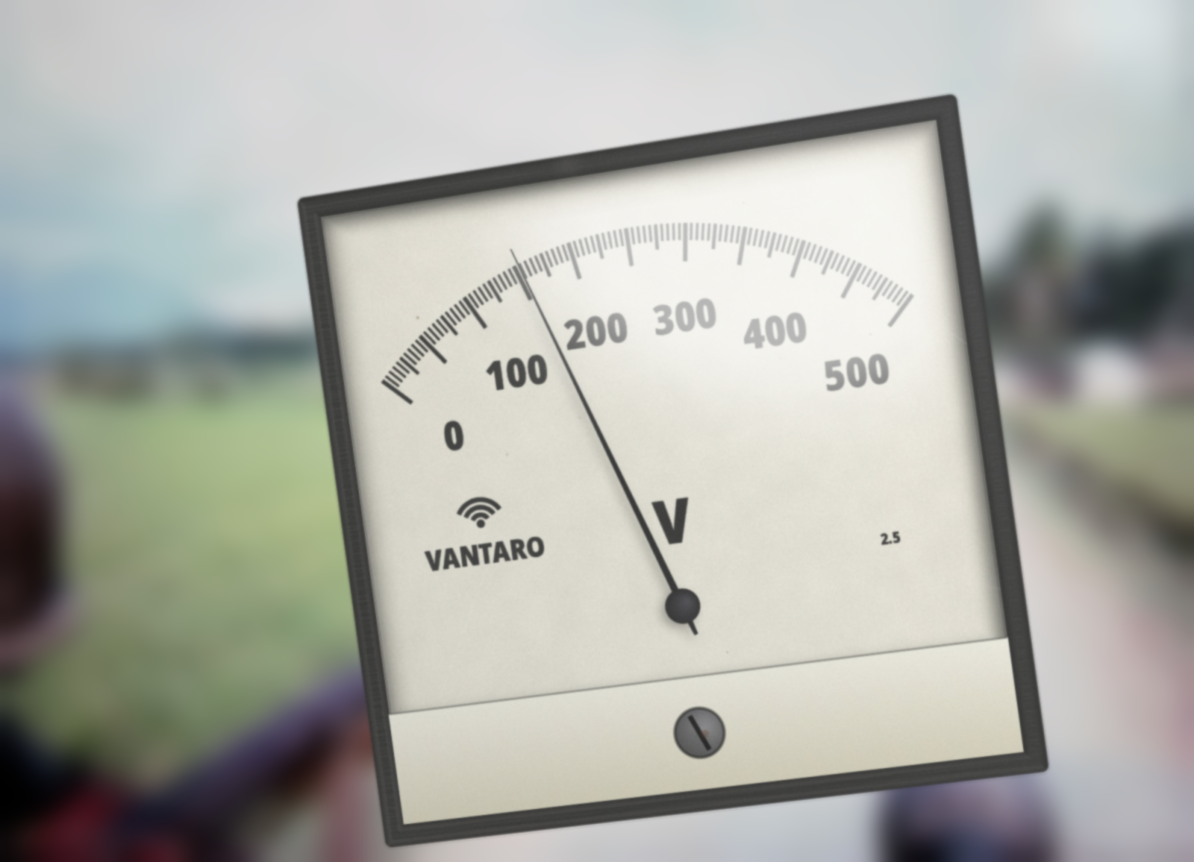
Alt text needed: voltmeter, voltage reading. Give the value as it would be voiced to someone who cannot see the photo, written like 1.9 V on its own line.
155 V
